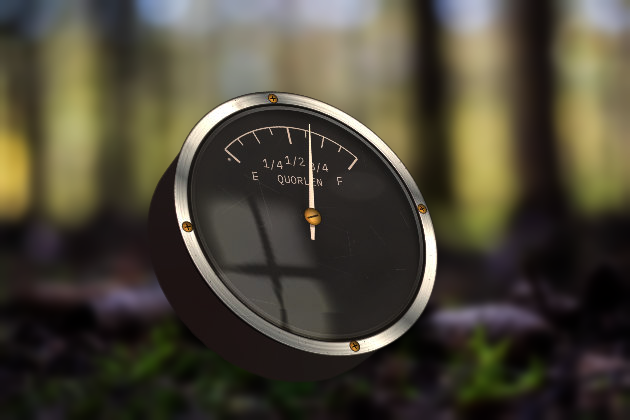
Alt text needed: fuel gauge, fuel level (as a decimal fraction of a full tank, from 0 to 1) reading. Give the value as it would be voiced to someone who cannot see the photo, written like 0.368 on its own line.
0.625
